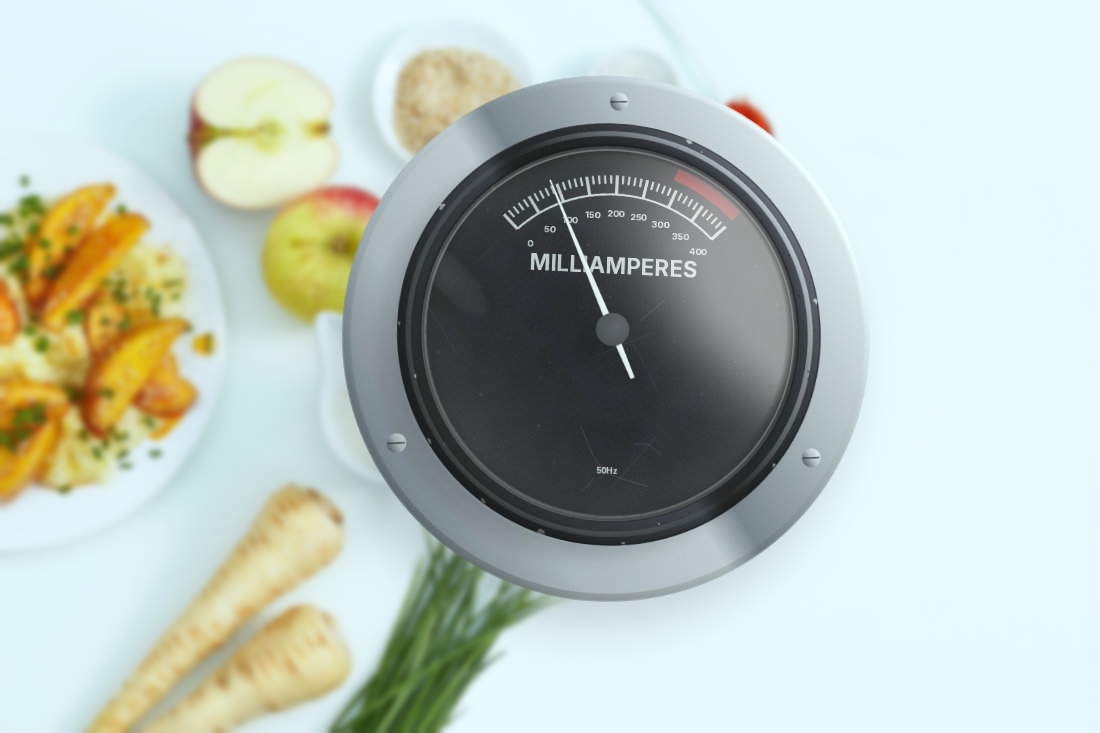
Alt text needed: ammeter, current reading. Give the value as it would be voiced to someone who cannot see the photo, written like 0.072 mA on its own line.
90 mA
